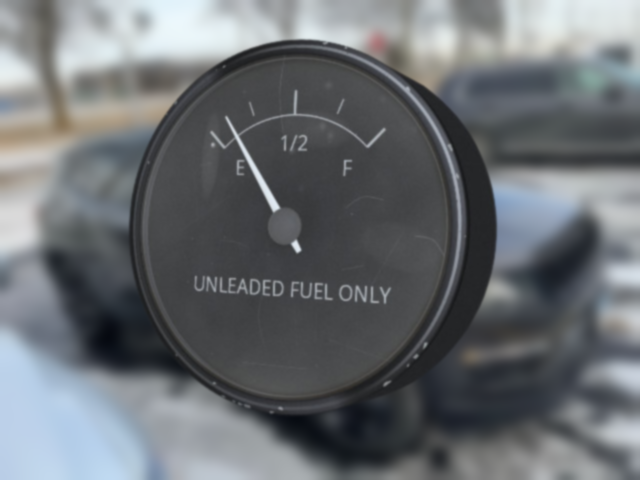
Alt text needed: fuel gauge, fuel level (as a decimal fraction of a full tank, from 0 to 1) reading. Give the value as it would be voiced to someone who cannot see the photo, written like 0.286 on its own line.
0.125
